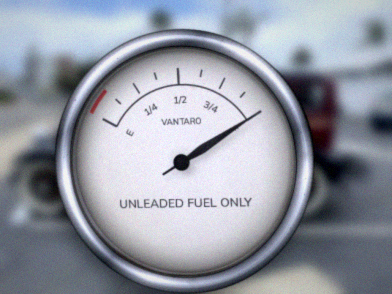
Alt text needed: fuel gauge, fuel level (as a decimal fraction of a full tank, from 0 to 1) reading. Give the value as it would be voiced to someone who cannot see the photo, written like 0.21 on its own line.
1
